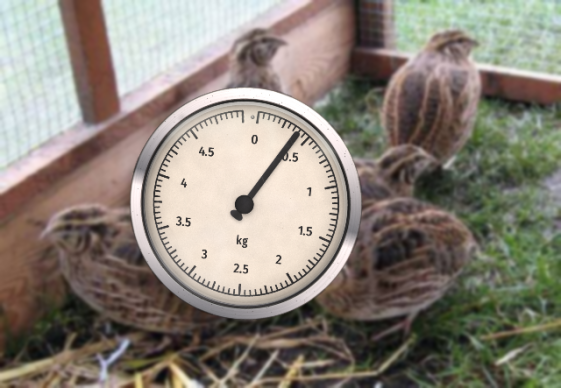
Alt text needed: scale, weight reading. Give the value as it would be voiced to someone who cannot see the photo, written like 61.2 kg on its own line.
0.4 kg
